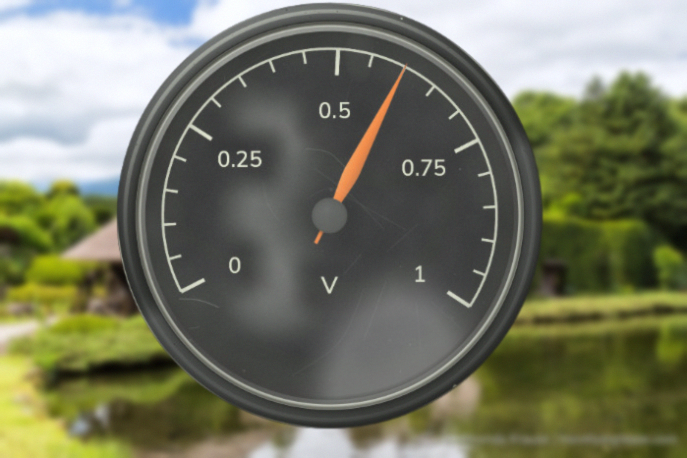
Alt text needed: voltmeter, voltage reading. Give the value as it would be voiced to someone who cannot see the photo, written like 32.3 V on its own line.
0.6 V
